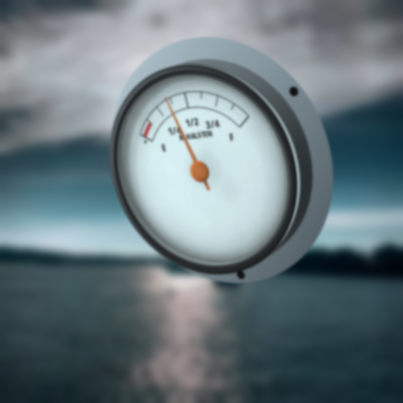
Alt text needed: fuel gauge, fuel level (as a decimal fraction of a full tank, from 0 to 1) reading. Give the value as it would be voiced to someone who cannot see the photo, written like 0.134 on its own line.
0.375
